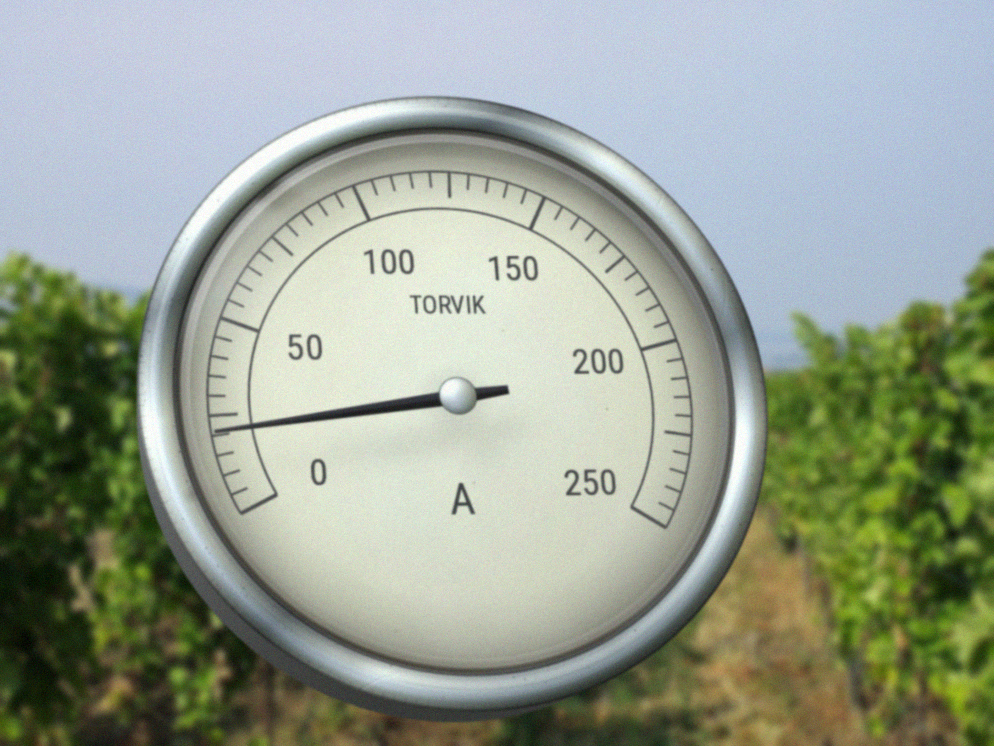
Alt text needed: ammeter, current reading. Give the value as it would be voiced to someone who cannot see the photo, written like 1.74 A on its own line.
20 A
